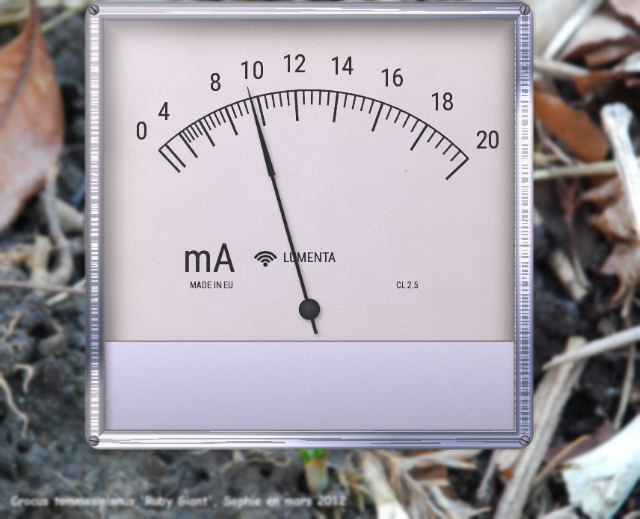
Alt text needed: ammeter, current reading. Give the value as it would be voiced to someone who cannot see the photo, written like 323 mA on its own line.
9.6 mA
